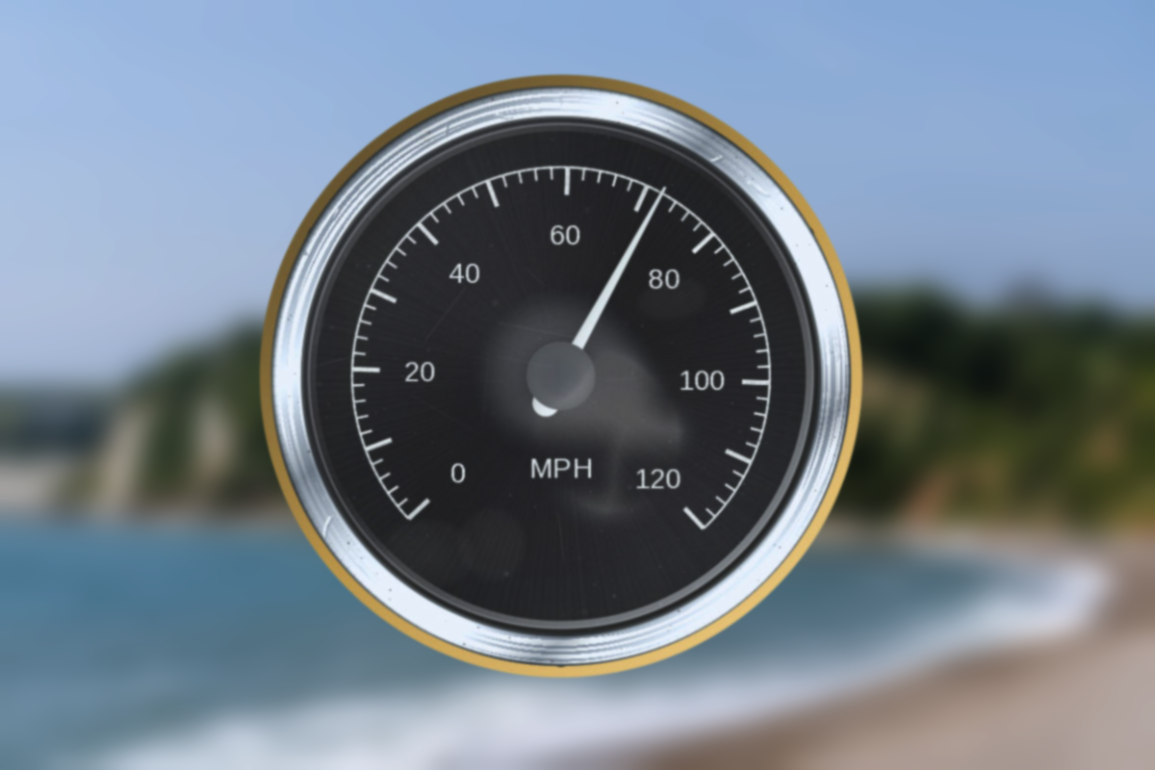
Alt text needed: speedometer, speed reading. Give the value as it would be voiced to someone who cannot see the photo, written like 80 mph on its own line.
72 mph
